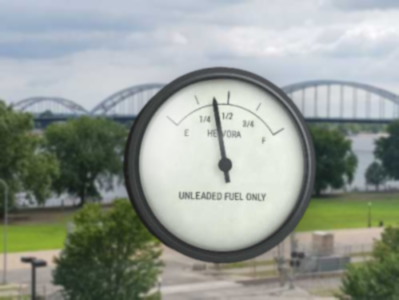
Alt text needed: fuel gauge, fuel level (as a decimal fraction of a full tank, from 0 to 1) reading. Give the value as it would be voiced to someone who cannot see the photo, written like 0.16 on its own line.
0.375
